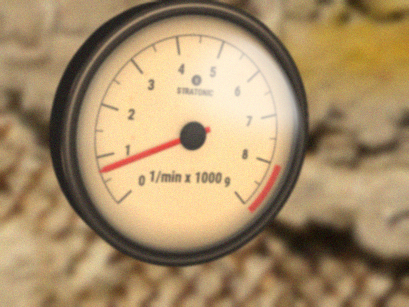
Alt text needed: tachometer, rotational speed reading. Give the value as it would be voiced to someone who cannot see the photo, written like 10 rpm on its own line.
750 rpm
